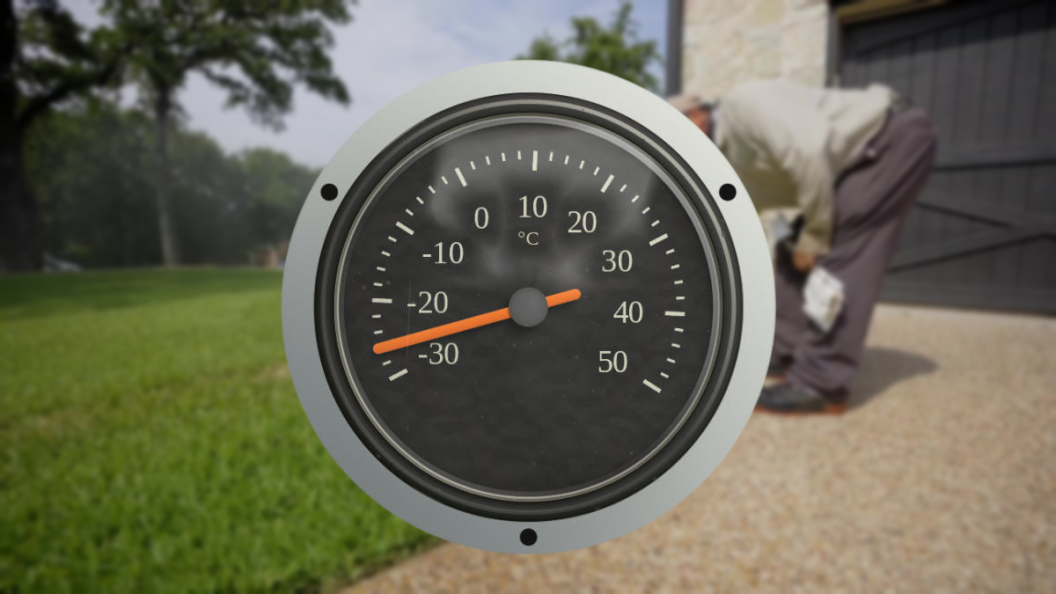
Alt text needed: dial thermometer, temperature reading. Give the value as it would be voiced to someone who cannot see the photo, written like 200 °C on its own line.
-26 °C
